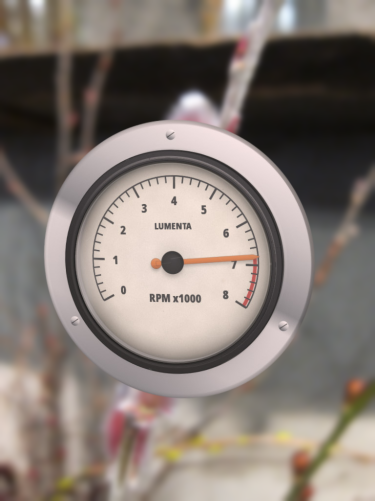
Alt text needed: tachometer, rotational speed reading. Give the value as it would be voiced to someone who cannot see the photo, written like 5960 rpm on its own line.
6800 rpm
